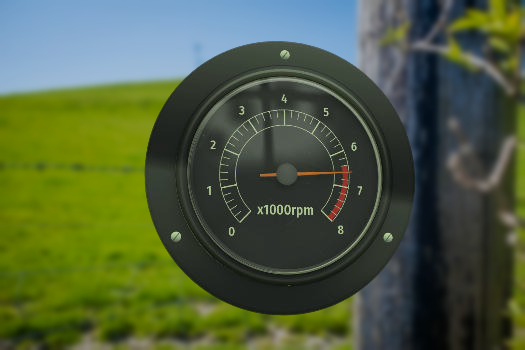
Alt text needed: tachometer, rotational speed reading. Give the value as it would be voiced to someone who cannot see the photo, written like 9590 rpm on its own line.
6600 rpm
